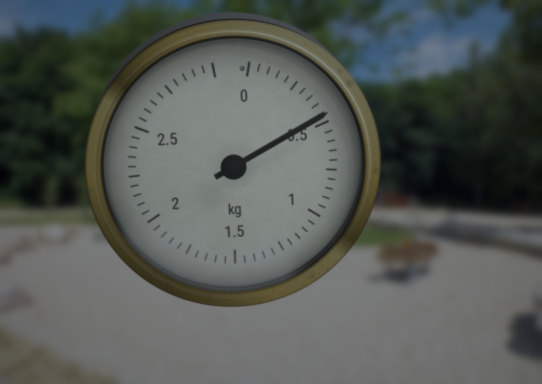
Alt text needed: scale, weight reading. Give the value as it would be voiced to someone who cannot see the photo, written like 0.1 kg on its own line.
0.45 kg
